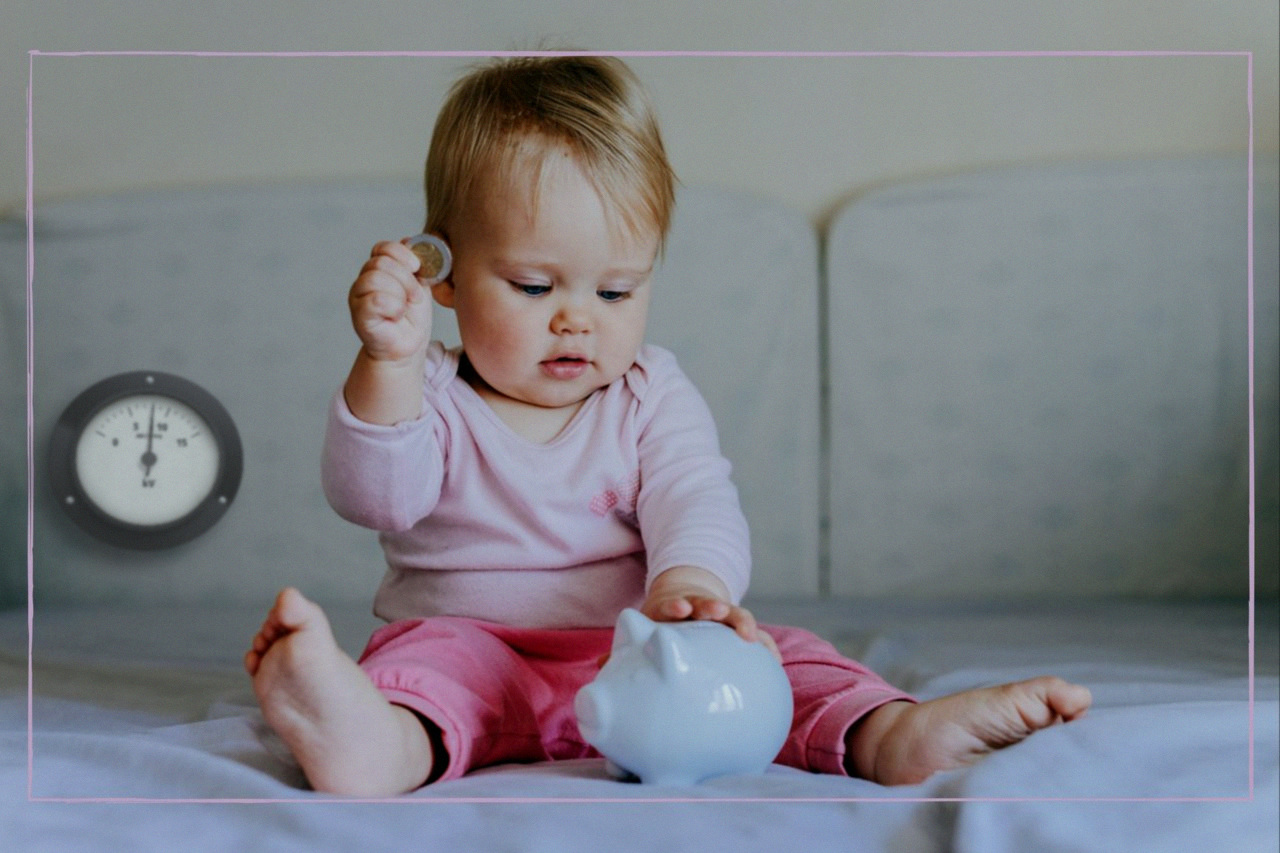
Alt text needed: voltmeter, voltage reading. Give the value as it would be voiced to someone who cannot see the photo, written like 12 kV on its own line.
8 kV
